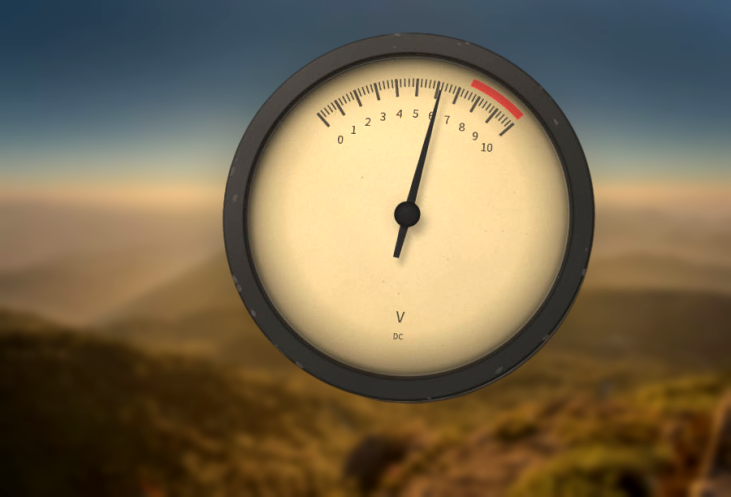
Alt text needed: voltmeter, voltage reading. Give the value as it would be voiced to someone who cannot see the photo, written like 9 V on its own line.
6.2 V
